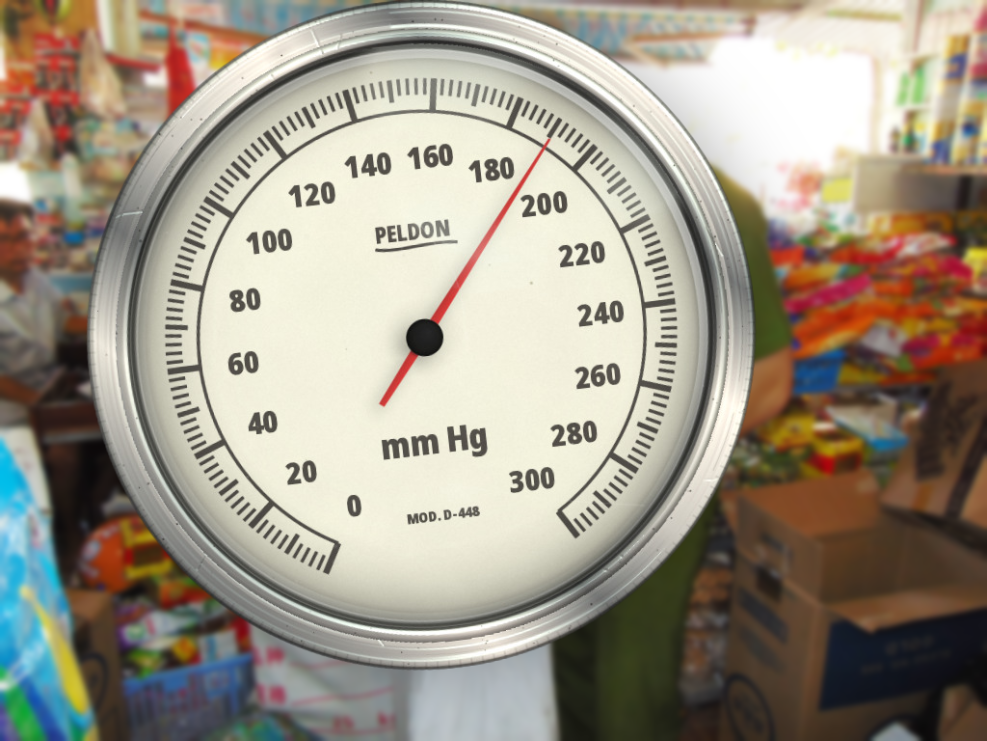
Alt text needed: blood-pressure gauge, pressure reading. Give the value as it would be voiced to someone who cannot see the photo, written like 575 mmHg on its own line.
190 mmHg
